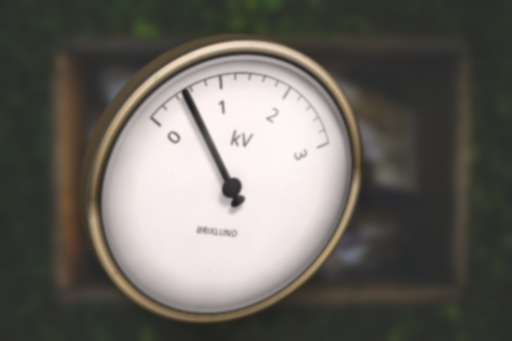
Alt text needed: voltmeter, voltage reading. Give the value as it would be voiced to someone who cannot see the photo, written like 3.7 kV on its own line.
0.5 kV
